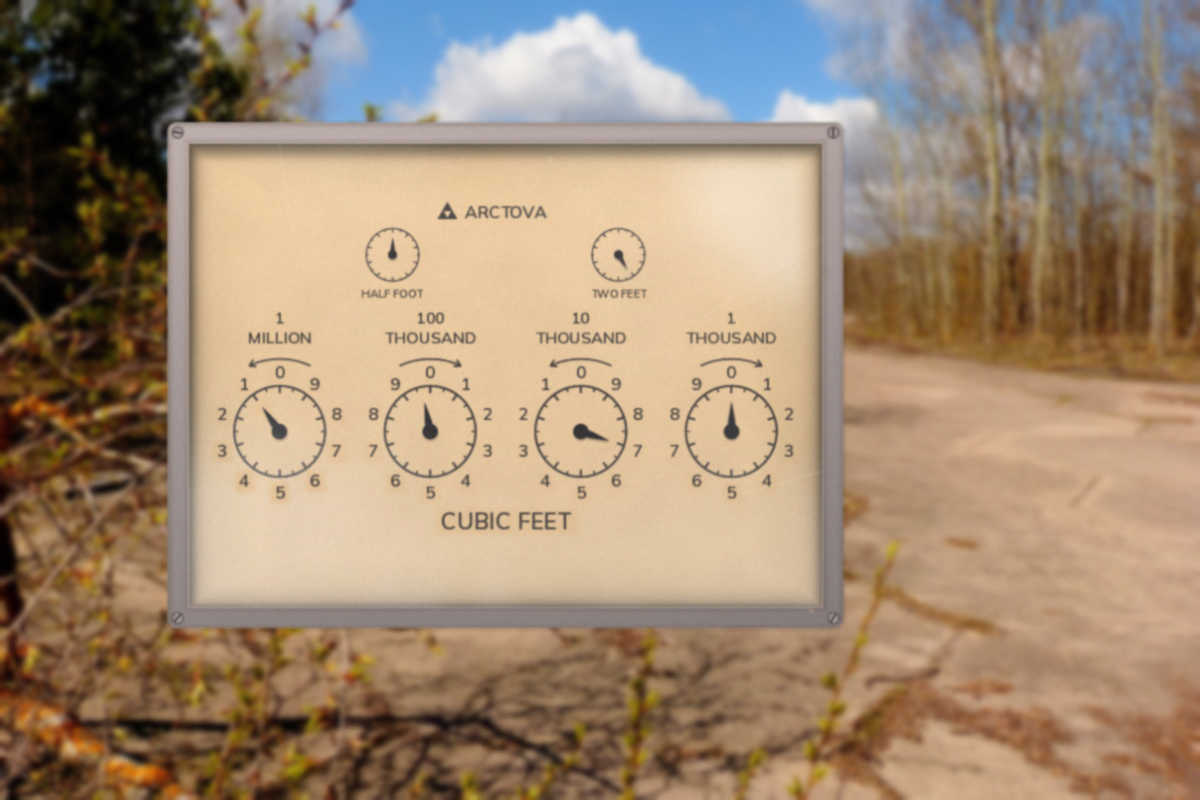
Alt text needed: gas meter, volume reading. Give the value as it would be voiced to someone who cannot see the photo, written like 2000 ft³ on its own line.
97000 ft³
